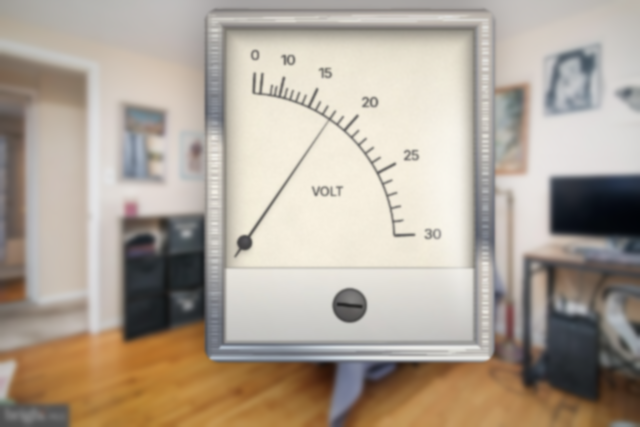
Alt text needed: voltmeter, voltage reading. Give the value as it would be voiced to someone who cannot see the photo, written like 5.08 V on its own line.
18 V
